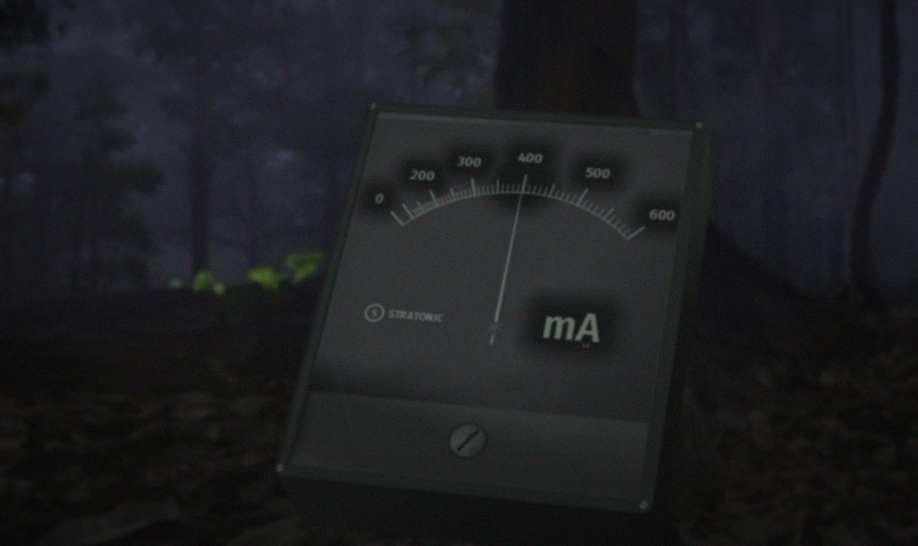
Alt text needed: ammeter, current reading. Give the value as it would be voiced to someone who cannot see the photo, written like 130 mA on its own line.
400 mA
